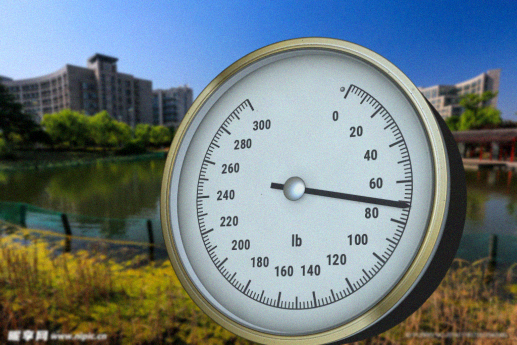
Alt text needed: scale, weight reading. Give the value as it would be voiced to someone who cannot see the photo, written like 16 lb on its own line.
72 lb
